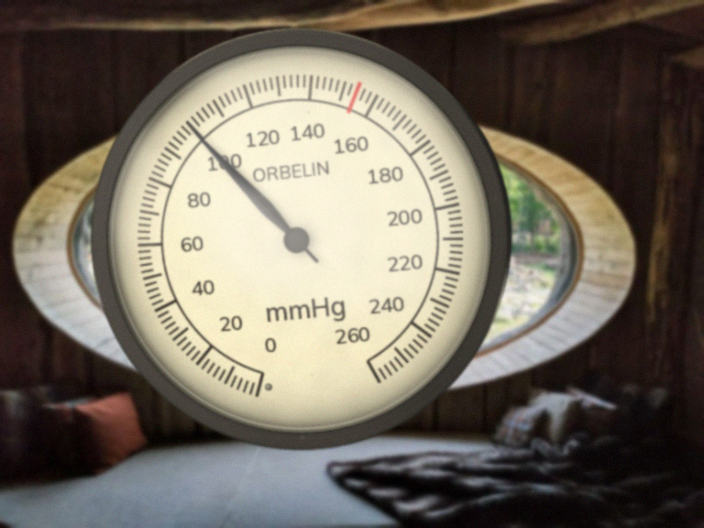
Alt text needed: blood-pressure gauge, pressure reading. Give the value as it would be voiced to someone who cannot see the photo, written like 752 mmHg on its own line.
100 mmHg
